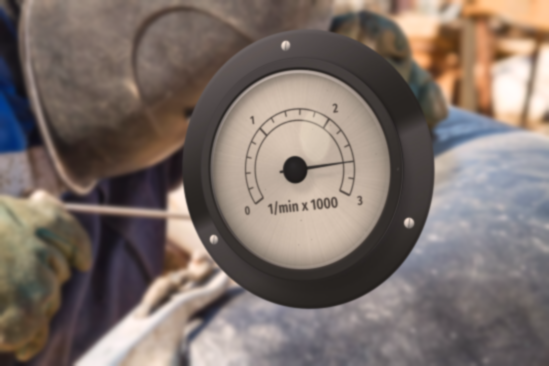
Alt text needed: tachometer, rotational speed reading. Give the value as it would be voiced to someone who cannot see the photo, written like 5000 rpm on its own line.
2600 rpm
